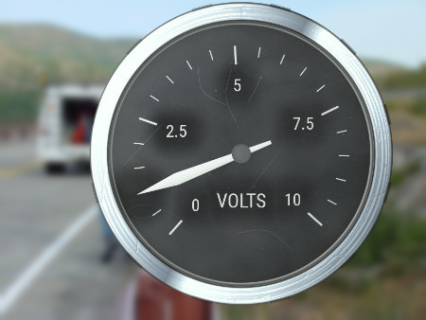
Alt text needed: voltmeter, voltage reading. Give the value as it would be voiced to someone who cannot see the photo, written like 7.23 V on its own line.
1 V
